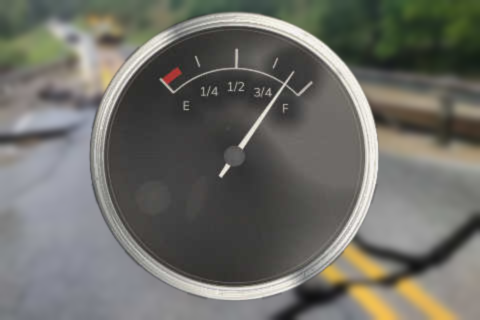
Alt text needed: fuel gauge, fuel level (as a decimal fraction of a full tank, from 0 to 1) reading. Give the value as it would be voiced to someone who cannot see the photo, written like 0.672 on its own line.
0.875
